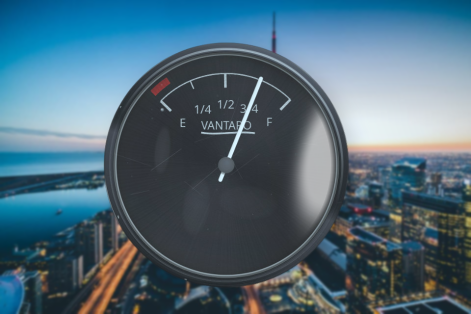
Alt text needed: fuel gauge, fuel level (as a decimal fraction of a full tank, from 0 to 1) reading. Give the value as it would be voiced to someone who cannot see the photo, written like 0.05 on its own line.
0.75
